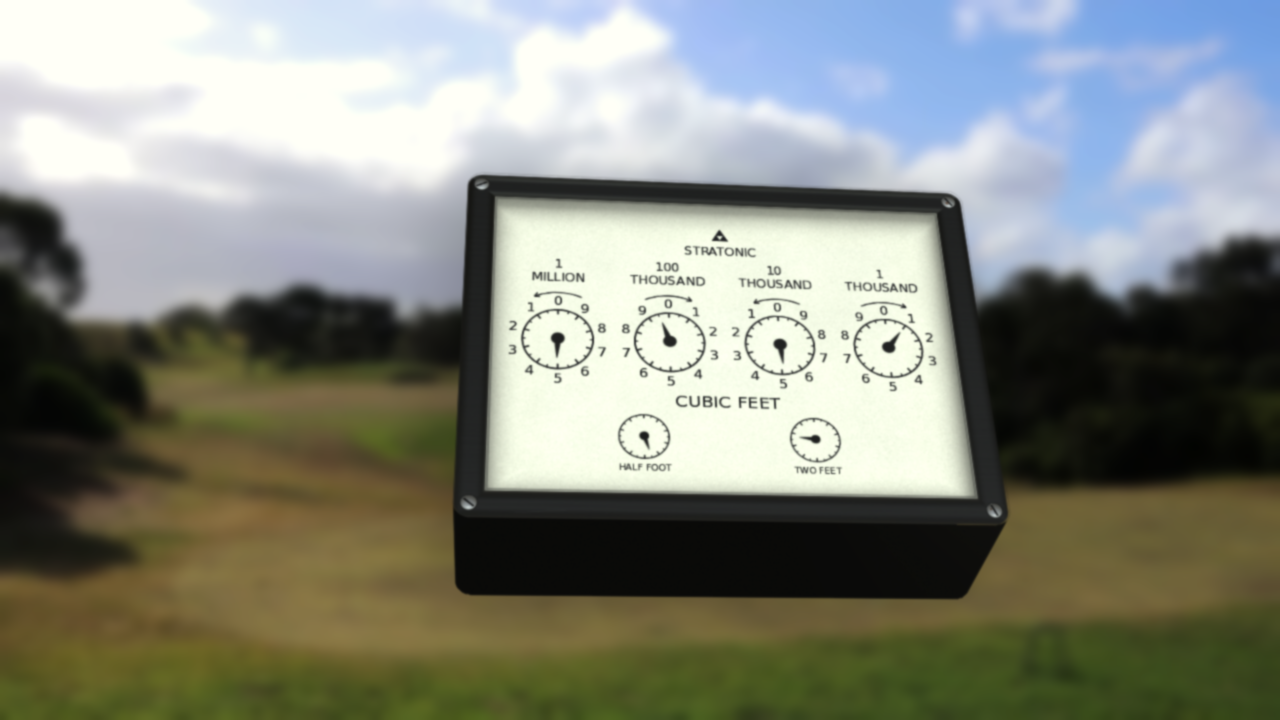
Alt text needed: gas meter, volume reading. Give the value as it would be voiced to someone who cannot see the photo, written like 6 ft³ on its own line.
495100 ft³
